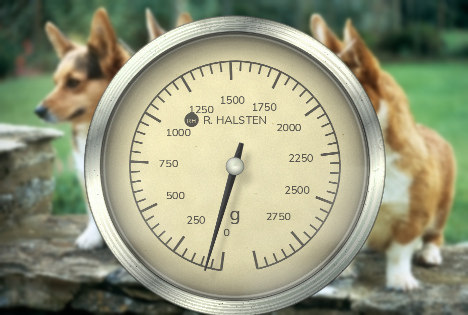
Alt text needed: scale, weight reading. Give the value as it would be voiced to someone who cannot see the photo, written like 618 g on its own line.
75 g
